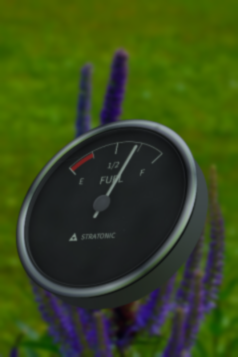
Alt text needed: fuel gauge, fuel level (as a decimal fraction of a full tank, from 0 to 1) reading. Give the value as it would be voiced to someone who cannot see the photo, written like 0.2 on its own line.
0.75
